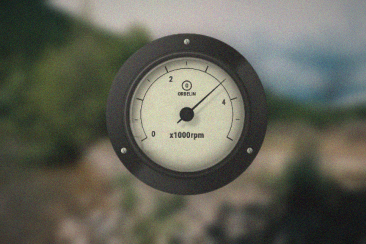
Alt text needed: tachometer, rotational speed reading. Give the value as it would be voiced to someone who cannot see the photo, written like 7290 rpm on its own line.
3500 rpm
